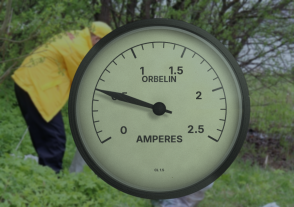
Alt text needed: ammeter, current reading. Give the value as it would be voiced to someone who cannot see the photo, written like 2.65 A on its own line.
0.5 A
